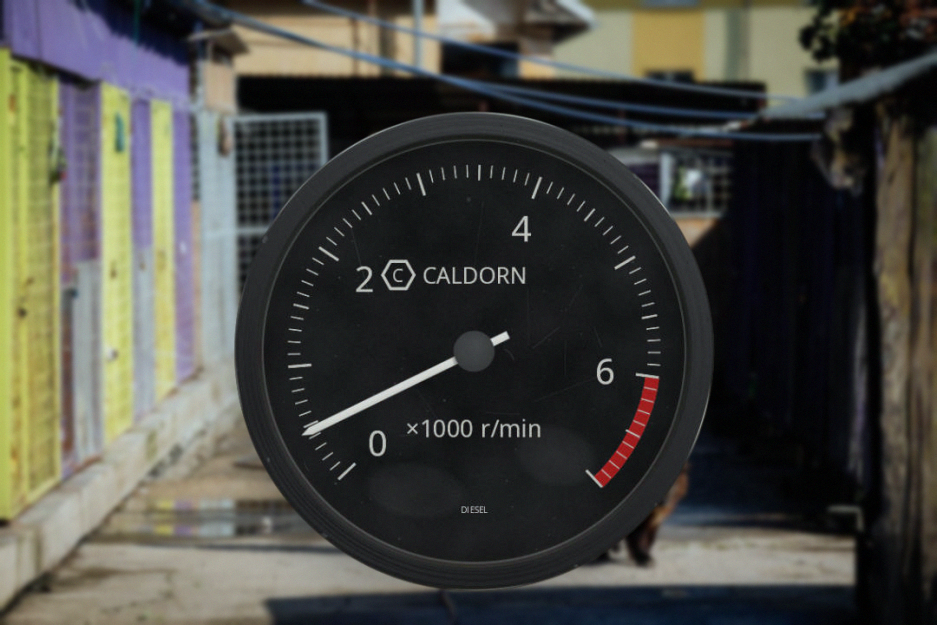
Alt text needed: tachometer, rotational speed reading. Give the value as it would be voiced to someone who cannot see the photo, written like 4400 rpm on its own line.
450 rpm
